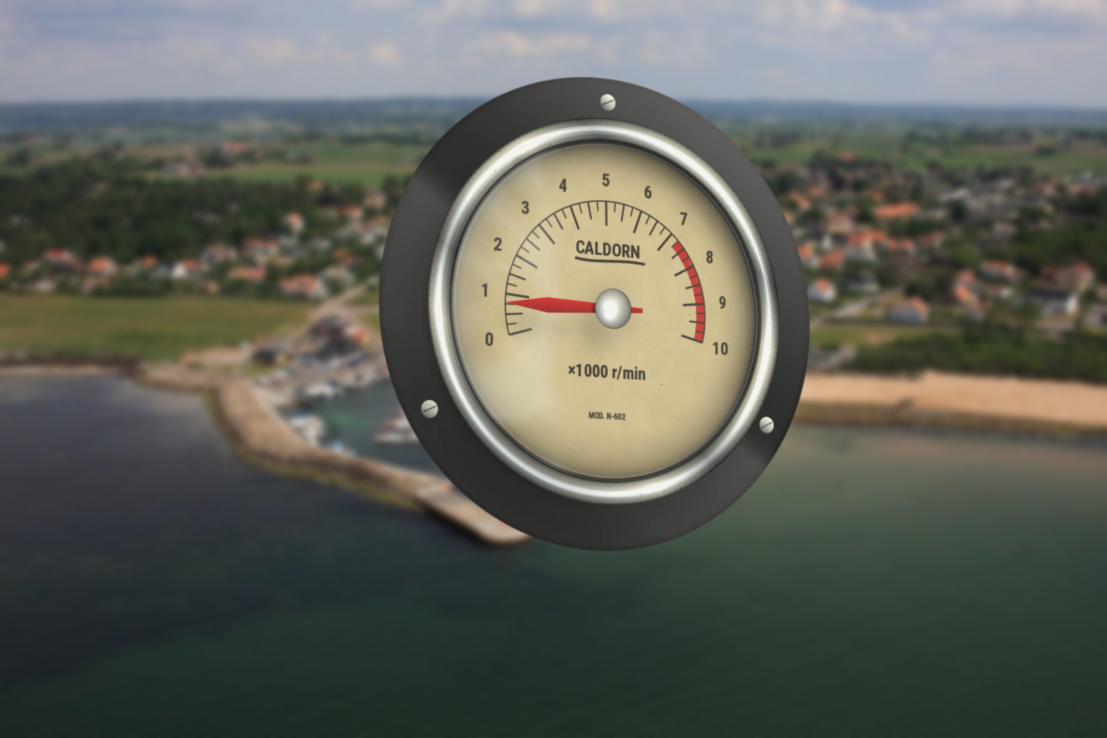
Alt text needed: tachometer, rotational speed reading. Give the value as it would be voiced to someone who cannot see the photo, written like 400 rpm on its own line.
750 rpm
